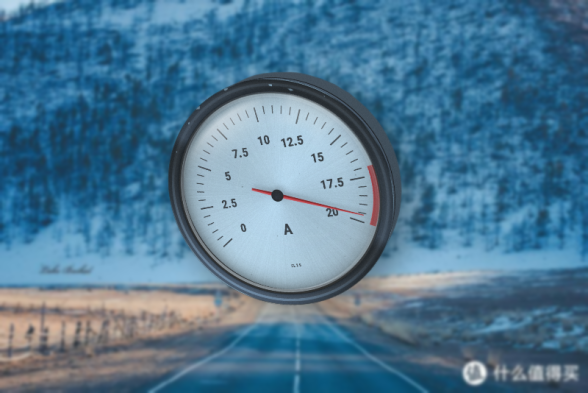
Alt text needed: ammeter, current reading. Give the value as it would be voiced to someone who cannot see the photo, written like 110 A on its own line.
19.5 A
